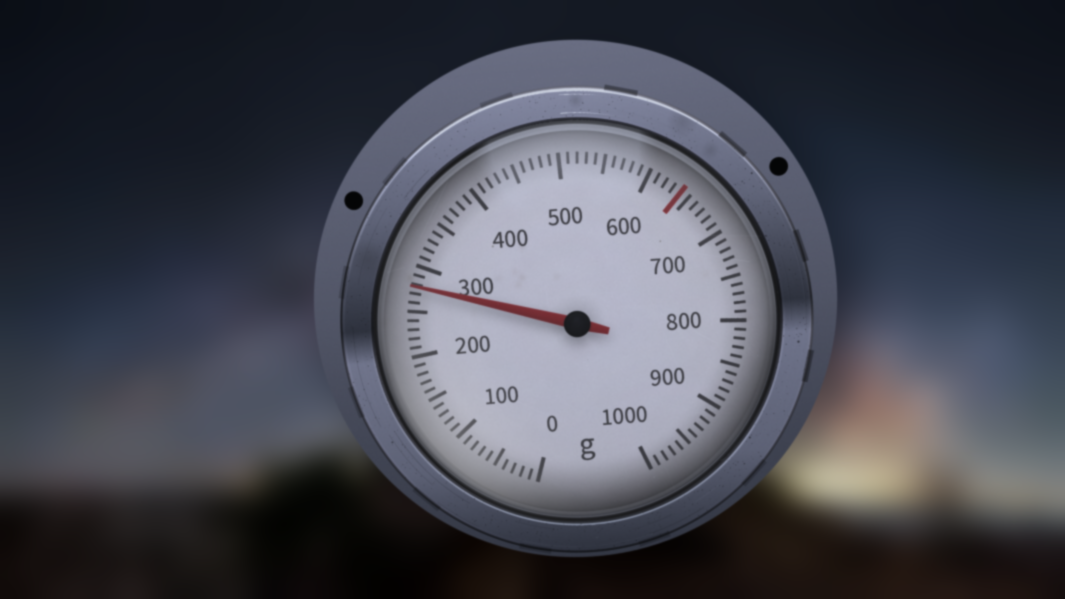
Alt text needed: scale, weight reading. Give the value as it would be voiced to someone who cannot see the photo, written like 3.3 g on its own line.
280 g
